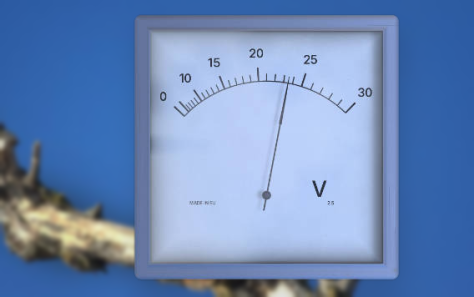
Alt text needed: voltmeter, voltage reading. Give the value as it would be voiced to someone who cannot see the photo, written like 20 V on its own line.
23.5 V
